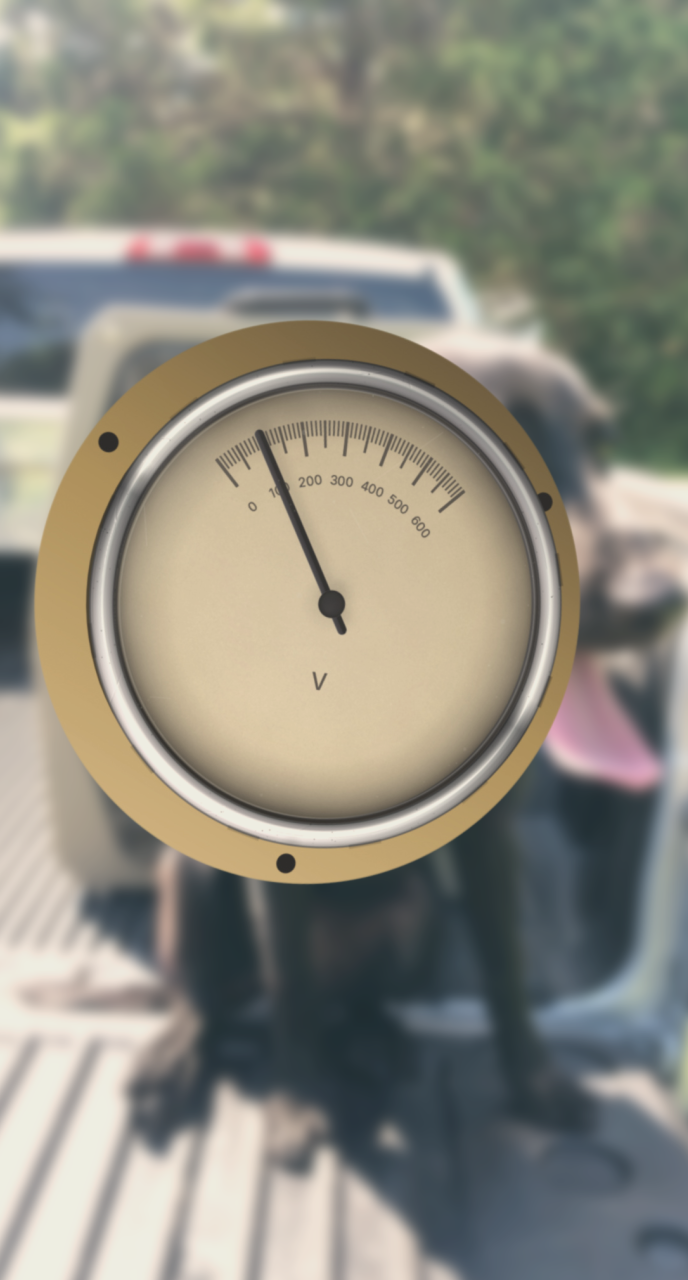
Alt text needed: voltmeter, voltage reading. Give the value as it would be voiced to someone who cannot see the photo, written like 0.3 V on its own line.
100 V
